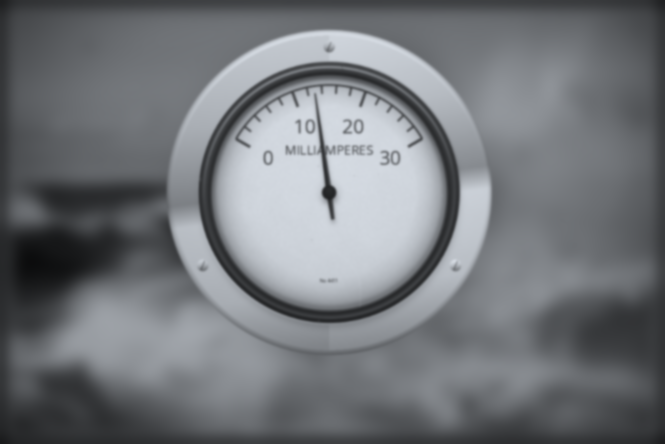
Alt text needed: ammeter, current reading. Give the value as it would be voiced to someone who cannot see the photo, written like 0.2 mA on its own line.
13 mA
